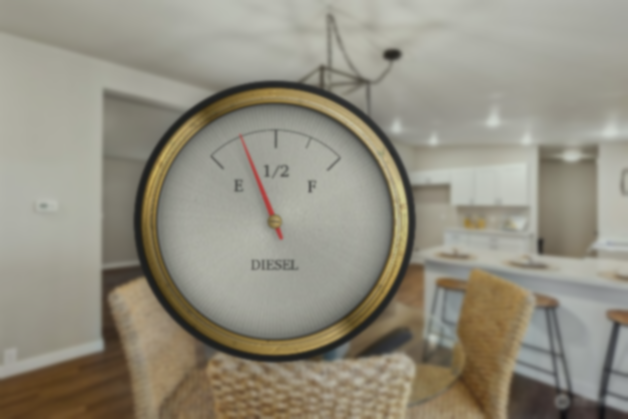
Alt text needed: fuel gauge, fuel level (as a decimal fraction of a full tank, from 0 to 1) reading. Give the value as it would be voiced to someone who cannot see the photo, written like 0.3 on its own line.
0.25
